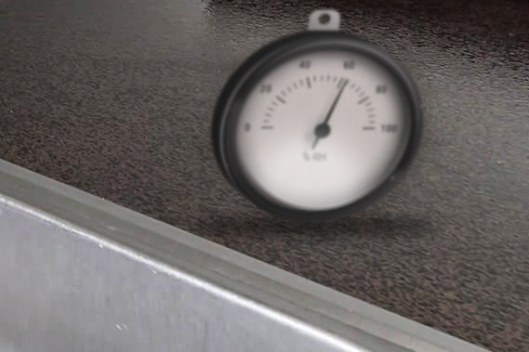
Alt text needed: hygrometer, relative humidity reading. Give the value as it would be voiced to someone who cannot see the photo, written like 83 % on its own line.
60 %
